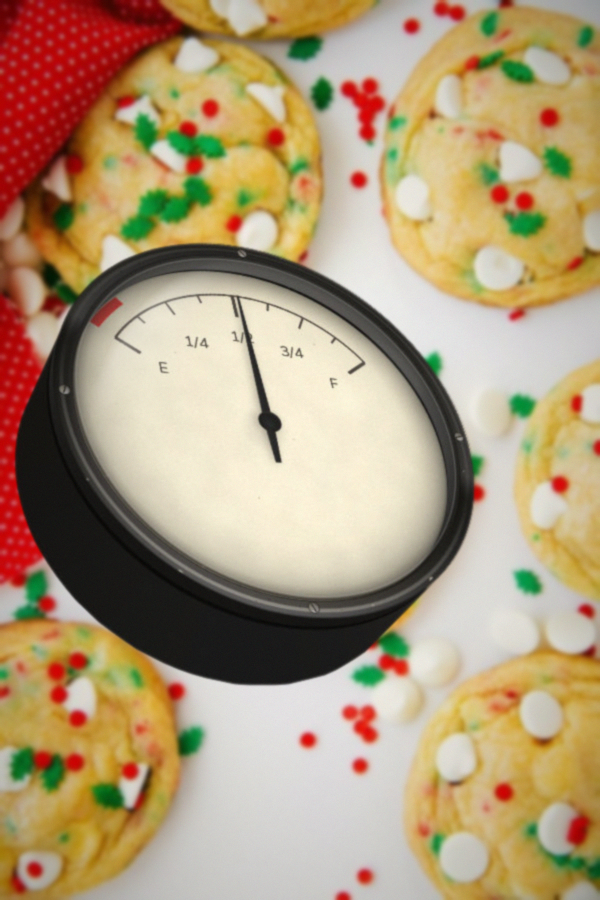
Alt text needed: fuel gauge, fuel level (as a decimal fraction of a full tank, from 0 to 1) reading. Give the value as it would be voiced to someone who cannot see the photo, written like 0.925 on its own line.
0.5
